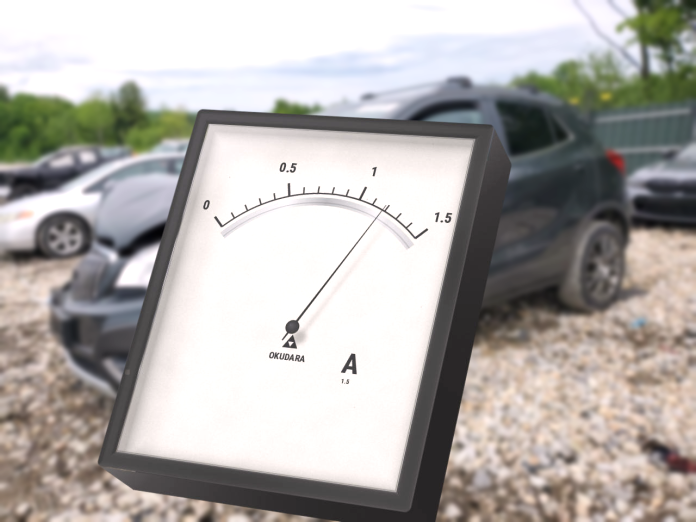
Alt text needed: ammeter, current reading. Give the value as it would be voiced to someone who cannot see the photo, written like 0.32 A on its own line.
1.2 A
